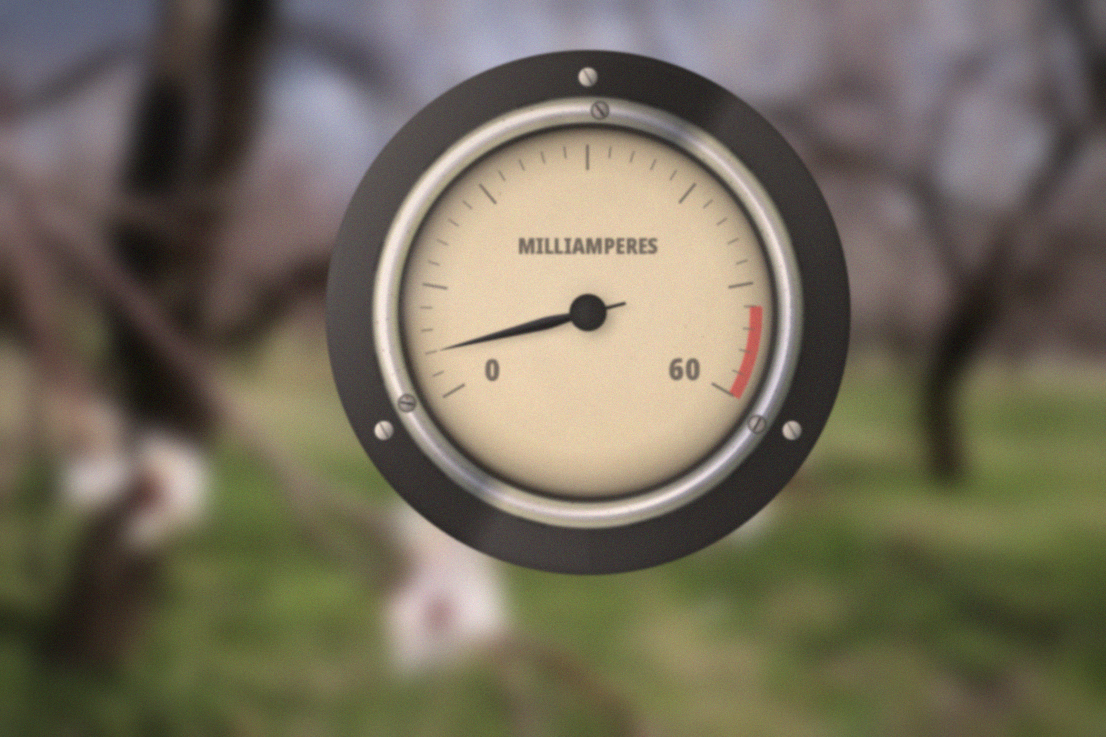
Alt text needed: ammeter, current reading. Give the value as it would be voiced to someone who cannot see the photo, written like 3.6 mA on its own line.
4 mA
